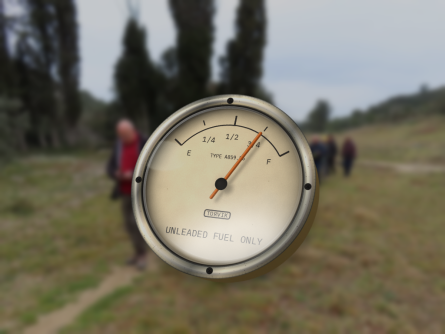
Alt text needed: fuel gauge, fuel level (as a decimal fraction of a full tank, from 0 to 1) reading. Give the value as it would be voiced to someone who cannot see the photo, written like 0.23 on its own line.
0.75
